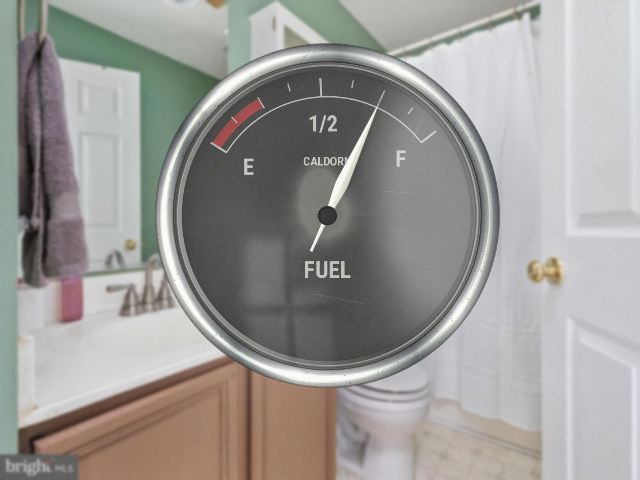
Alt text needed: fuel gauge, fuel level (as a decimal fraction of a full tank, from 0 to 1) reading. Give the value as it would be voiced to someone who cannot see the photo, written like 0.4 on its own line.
0.75
